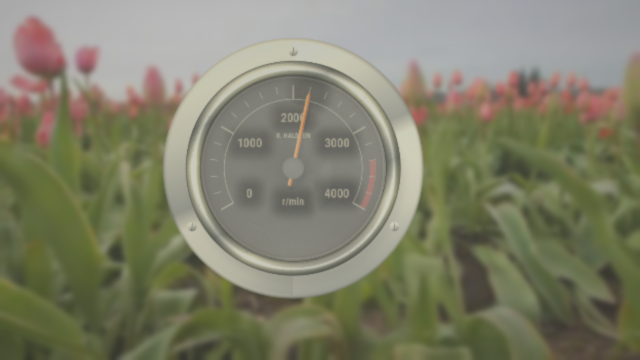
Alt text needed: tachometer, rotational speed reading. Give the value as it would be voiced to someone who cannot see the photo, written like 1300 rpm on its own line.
2200 rpm
